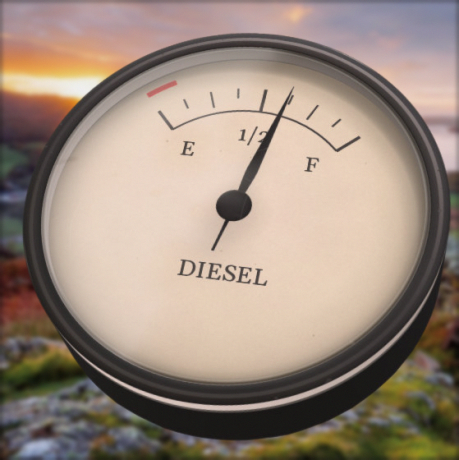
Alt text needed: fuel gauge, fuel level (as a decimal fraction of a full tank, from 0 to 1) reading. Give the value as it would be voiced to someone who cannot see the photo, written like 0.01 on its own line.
0.625
